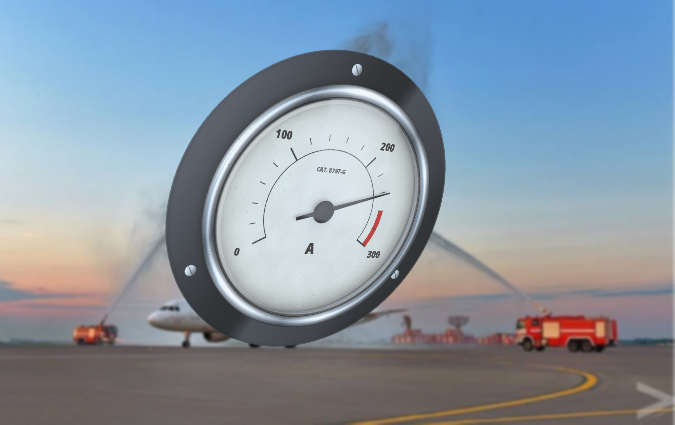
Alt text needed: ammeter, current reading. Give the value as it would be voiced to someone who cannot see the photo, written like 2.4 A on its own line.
240 A
